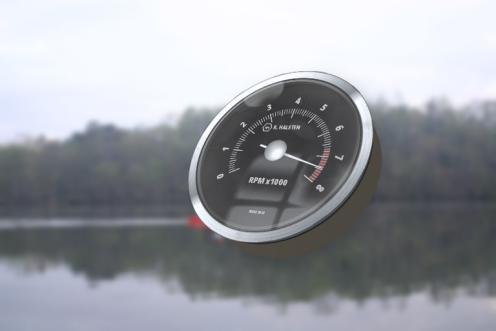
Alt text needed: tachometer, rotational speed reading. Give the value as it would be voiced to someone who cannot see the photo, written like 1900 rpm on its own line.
7500 rpm
